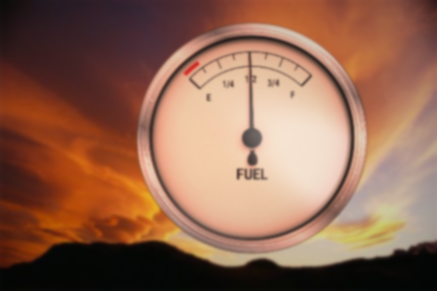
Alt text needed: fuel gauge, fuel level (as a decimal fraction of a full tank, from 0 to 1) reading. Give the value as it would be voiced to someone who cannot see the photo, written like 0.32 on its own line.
0.5
